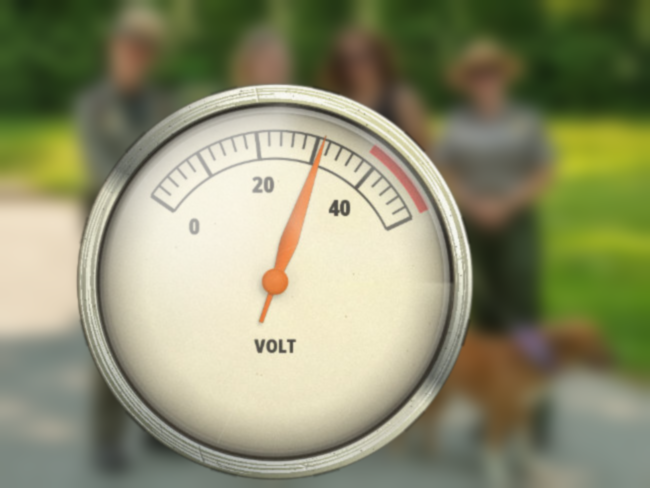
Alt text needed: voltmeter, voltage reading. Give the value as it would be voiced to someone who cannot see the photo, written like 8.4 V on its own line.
31 V
